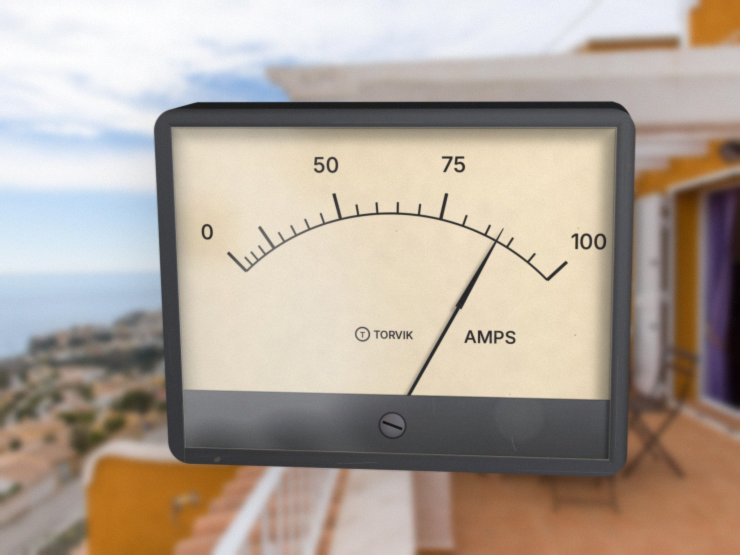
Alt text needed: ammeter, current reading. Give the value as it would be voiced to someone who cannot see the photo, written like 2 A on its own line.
87.5 A
